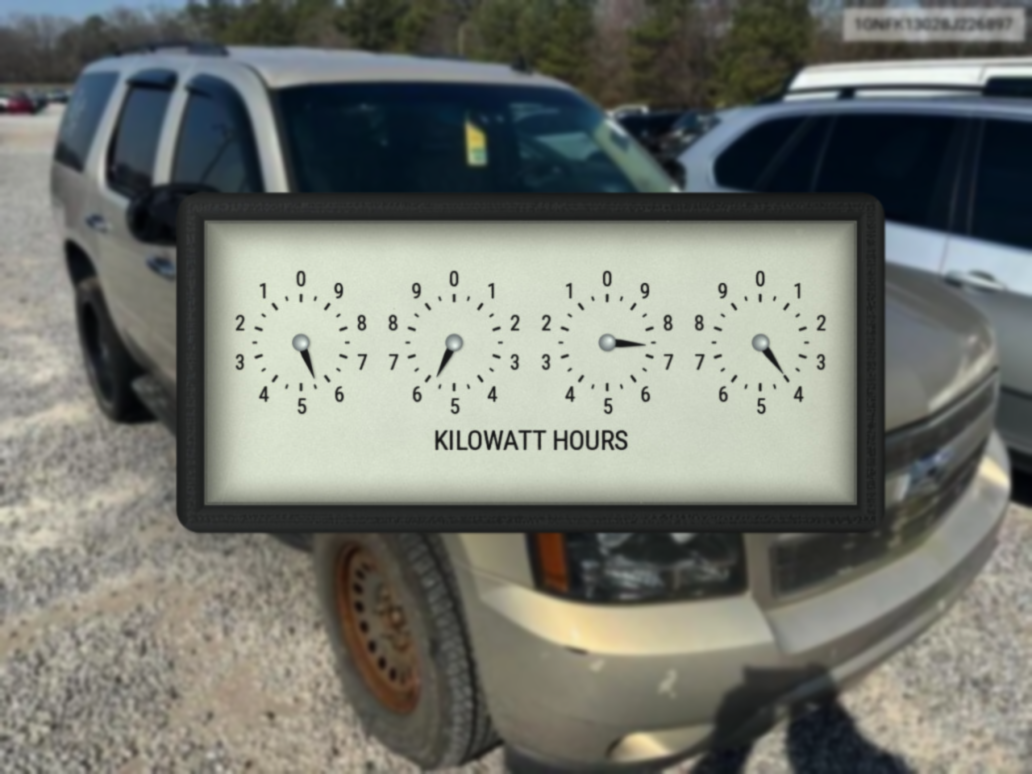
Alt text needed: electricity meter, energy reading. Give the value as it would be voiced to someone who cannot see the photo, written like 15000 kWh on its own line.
5574 kWh
